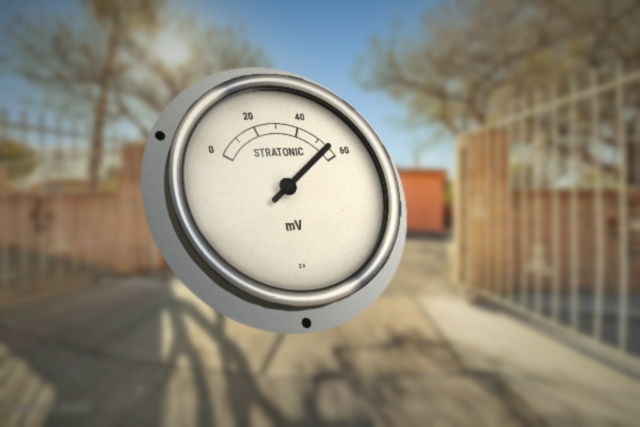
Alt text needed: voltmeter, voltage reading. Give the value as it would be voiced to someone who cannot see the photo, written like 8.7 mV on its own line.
55 mV
